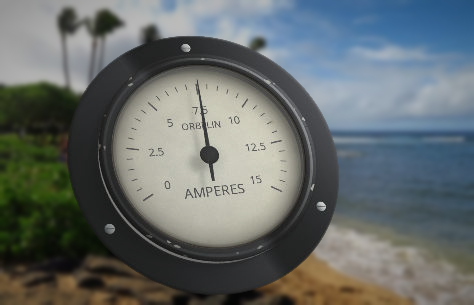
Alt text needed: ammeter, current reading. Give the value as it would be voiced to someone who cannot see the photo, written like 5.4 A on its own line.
7.5 A
